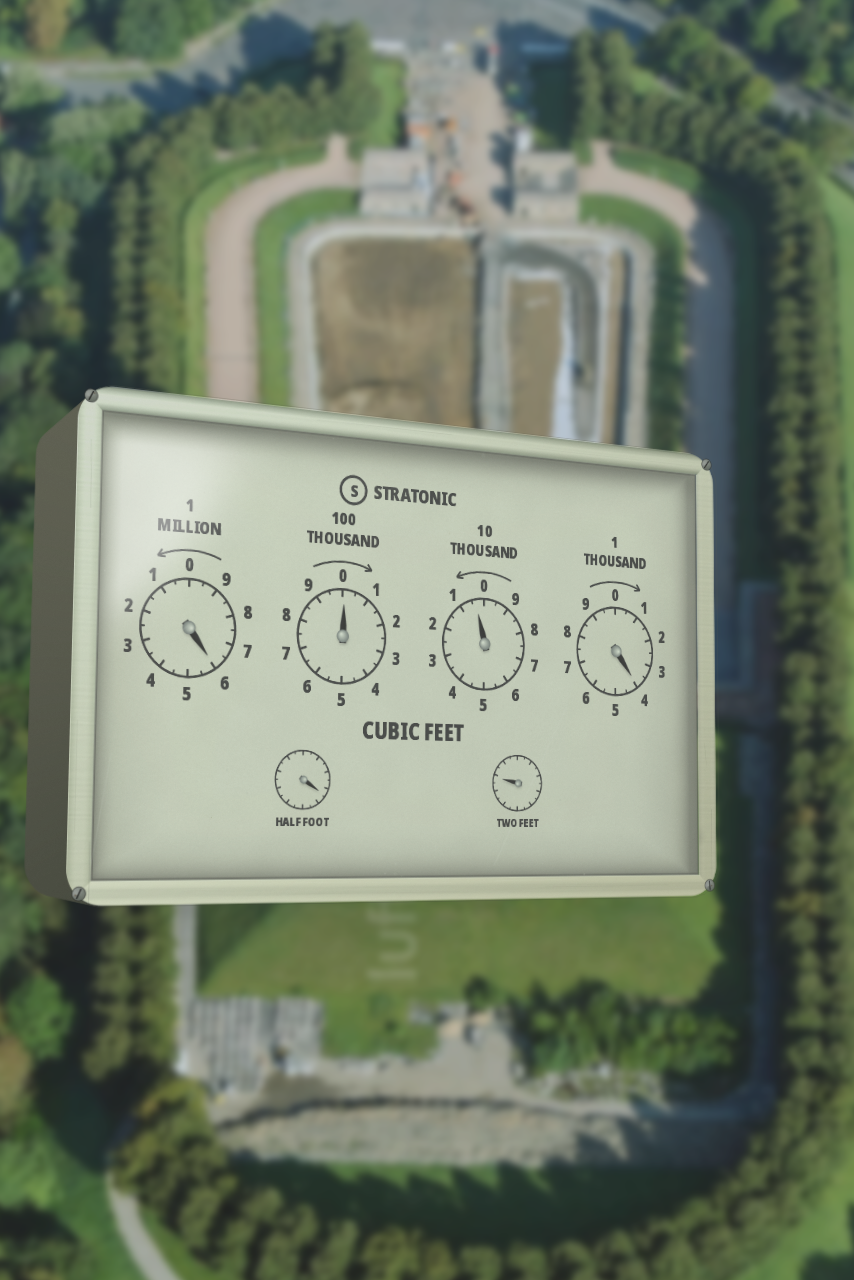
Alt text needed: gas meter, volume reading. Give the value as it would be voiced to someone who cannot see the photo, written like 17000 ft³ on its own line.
600400 ft³
